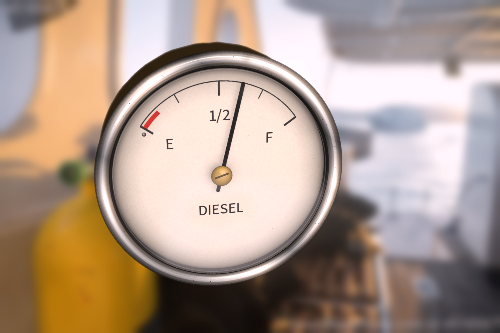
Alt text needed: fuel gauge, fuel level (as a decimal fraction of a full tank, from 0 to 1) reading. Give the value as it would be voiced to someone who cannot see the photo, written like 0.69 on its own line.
0.625
